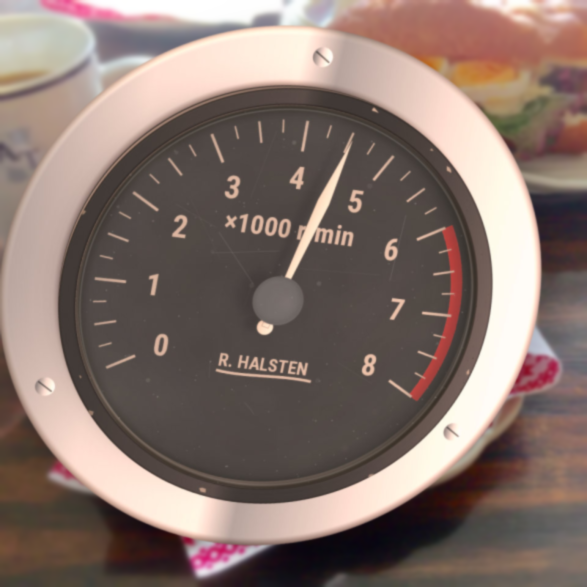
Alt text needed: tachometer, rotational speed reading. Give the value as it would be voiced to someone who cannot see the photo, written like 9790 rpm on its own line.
4500 rpm
